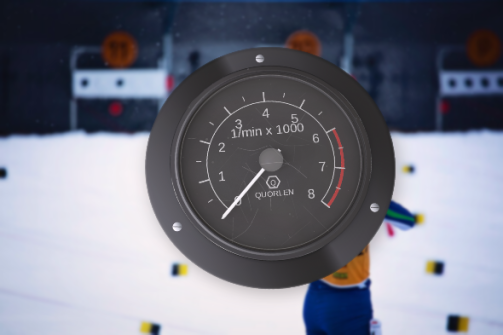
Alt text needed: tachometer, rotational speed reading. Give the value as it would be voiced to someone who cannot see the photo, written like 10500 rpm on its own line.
0 rpm
